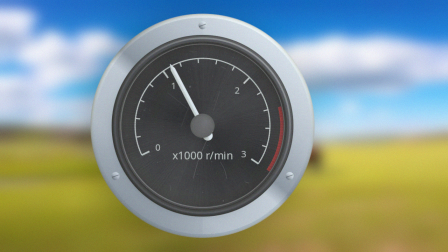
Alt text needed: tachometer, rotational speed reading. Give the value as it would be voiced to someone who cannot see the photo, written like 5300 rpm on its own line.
1100 rpm
